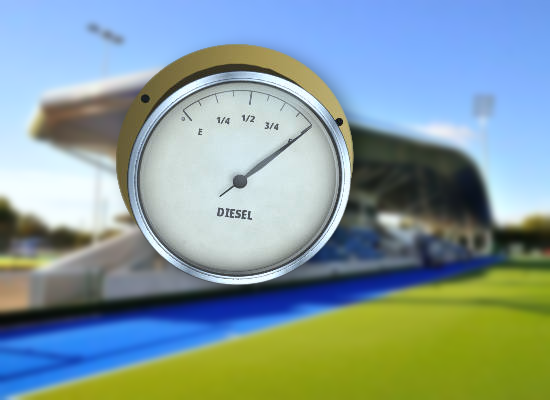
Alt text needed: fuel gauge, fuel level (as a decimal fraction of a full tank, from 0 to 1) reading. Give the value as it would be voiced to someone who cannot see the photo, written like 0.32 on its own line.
1
